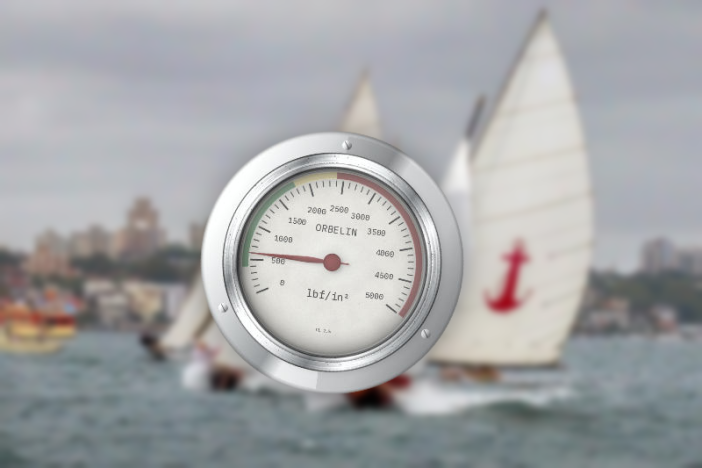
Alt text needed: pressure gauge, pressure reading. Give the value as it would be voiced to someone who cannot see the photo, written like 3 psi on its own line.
600 psi
